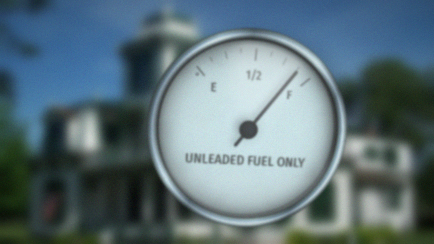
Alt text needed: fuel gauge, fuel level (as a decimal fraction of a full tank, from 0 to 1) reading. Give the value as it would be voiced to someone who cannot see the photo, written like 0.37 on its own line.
0.875
